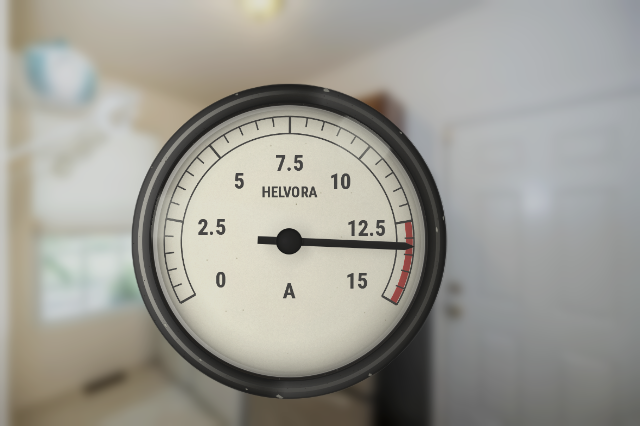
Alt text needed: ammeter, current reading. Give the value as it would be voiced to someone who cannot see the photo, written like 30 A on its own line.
13.25 A
